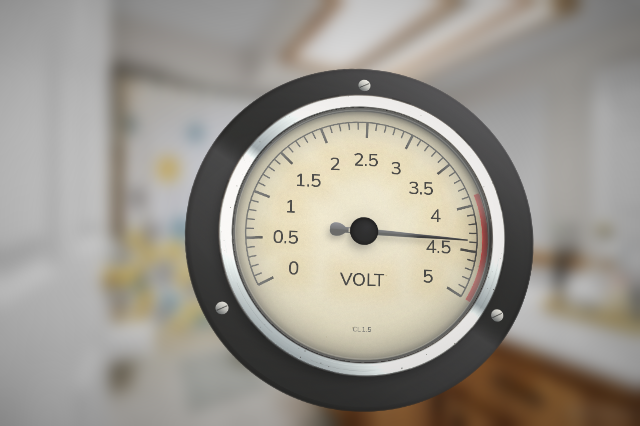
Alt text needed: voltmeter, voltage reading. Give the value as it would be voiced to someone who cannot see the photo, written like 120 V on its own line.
4.4 V
